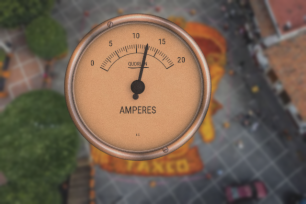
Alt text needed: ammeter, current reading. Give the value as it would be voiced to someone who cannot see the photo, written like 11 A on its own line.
12.5 A
